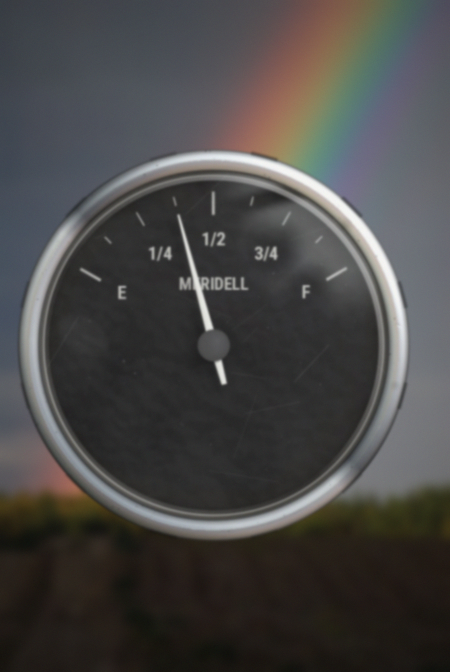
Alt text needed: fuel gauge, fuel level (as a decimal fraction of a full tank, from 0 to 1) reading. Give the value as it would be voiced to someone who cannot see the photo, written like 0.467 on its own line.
0.375
